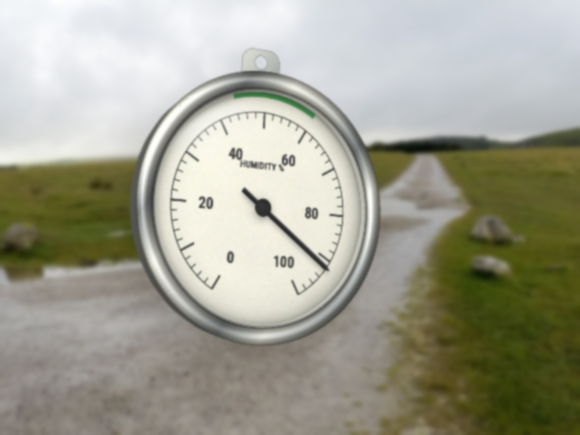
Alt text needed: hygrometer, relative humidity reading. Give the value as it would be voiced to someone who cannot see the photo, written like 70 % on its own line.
92 %
